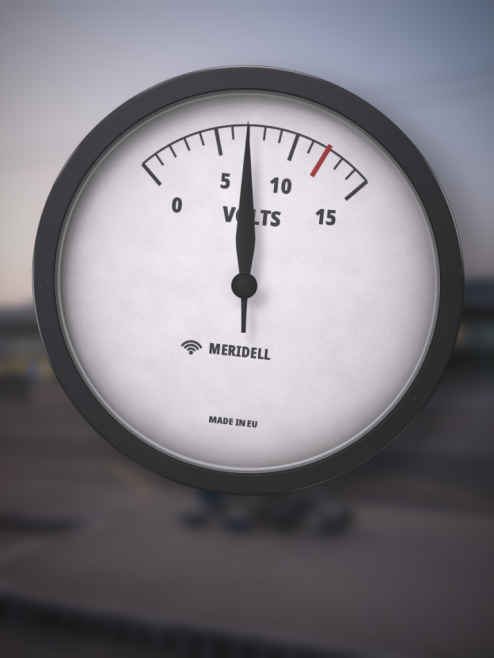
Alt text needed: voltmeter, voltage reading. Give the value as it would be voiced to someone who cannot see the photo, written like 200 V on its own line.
7 V
